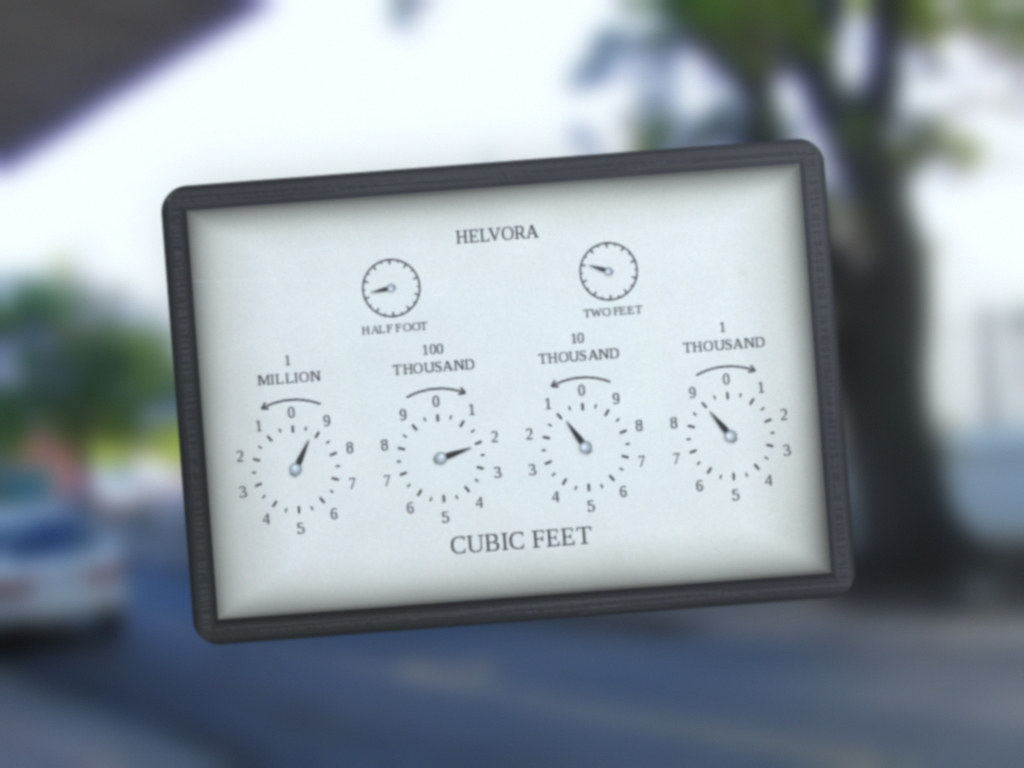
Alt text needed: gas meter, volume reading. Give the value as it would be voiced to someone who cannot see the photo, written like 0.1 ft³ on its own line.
920900 ft³
